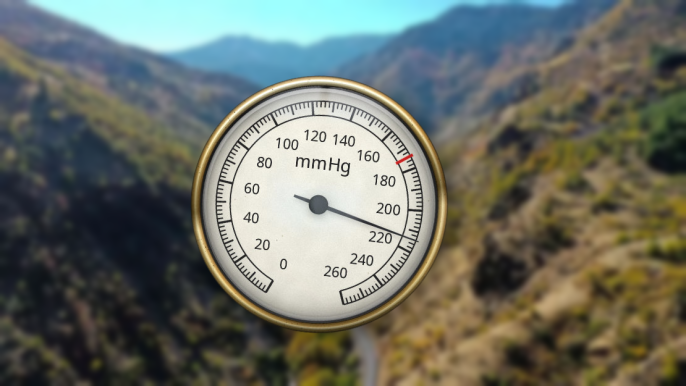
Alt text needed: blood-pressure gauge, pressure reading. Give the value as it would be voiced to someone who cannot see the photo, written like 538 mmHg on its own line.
214 mmHg
